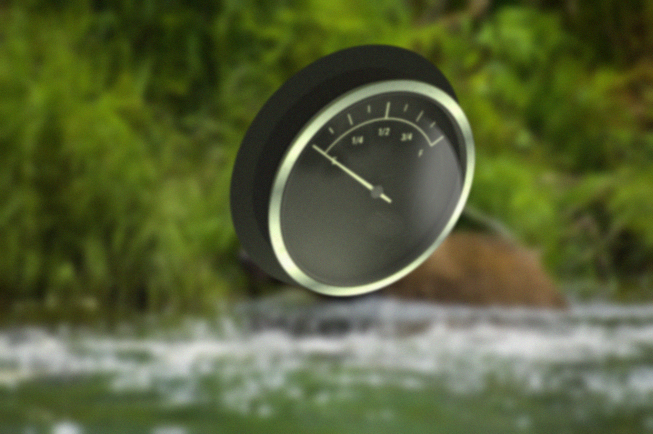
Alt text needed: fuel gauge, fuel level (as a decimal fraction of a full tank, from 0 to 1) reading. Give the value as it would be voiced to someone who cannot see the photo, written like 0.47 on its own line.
0
